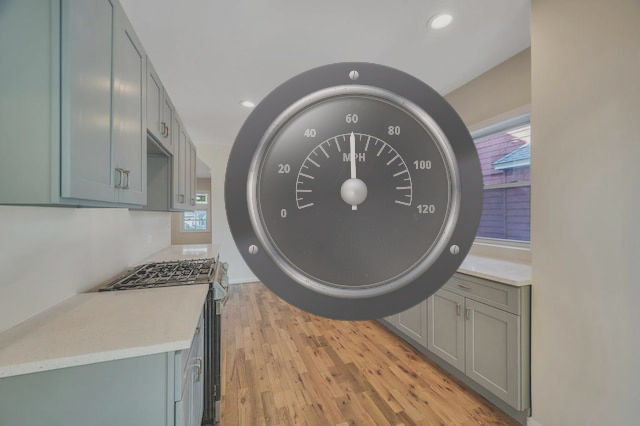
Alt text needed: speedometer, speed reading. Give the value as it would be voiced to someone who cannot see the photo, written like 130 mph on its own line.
60 mph
